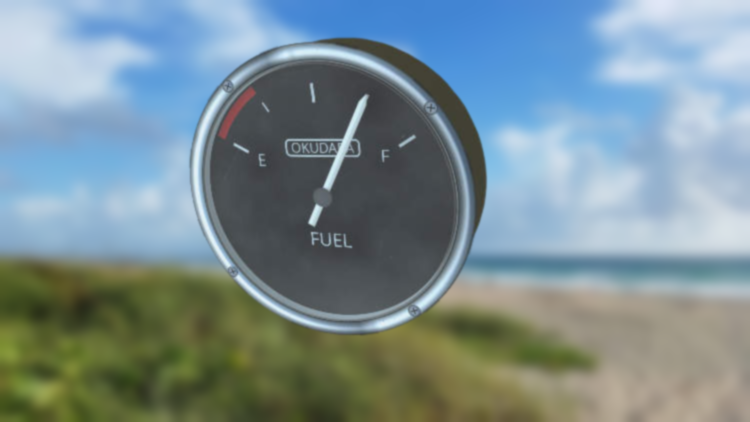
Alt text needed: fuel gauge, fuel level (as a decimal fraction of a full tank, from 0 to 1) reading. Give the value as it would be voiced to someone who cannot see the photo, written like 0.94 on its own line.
0.75
